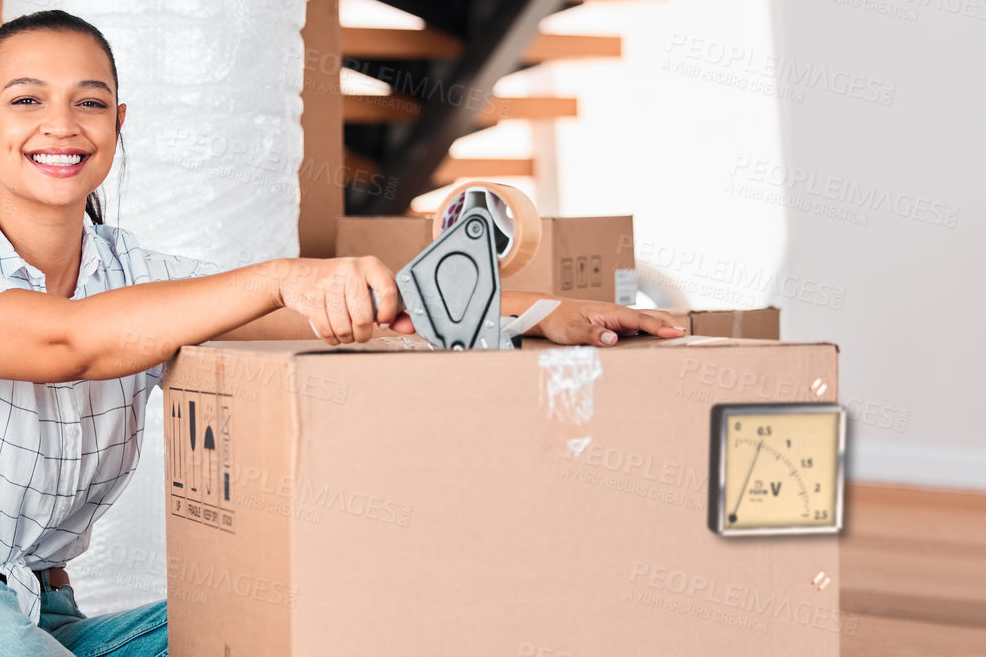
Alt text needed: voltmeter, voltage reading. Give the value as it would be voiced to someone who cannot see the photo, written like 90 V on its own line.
0.5 V
